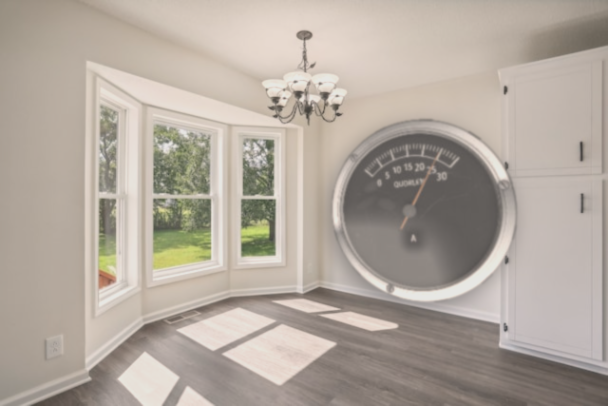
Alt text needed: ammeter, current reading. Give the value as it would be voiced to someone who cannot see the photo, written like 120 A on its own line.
25 A
